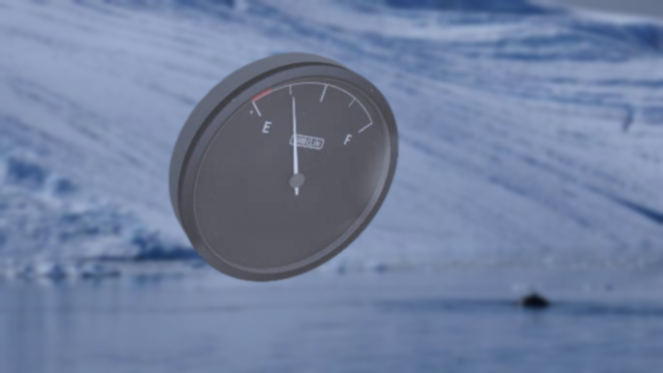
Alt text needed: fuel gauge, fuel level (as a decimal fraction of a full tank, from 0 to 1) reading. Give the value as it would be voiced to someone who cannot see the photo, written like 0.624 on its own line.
0.25
